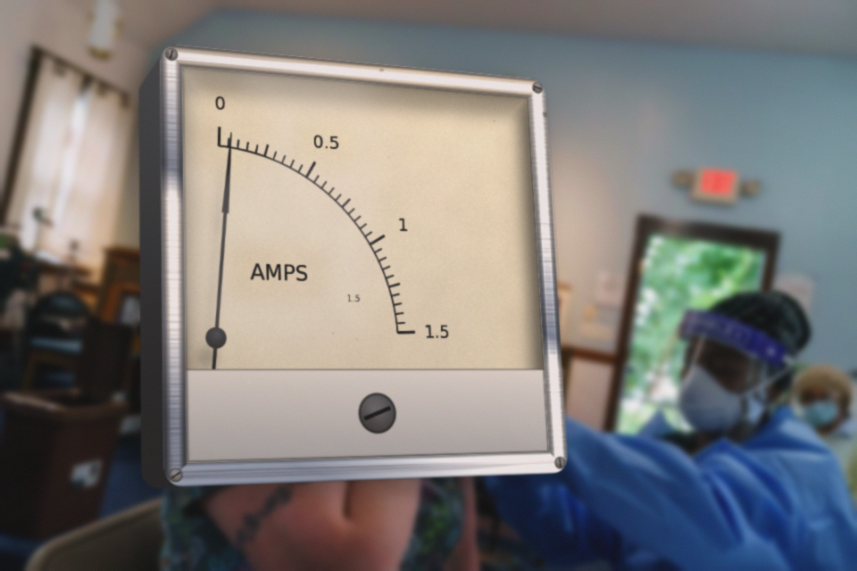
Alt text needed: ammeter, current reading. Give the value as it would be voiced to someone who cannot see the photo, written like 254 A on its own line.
0.05 A
